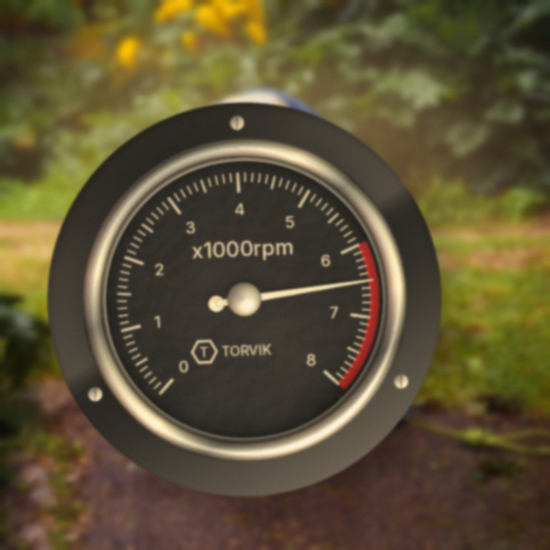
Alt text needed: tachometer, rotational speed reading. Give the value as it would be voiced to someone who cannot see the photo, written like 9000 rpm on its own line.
6500 rpm
